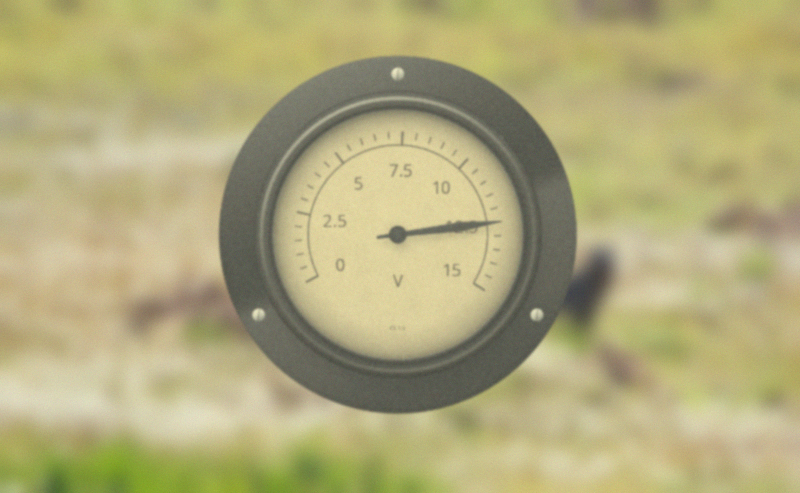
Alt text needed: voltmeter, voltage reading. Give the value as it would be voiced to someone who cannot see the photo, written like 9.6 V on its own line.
12.5 V
